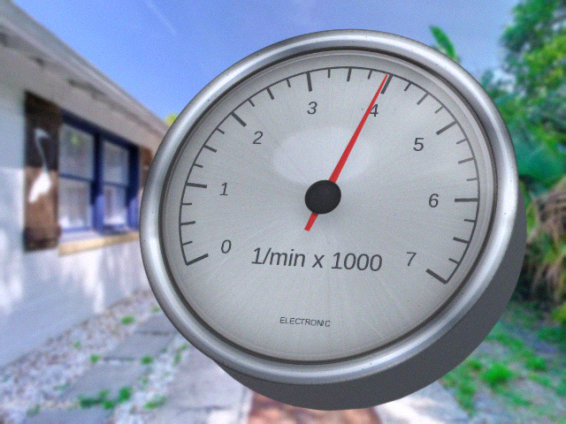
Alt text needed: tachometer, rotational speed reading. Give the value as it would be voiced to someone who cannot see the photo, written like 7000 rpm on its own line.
4000 rpm
